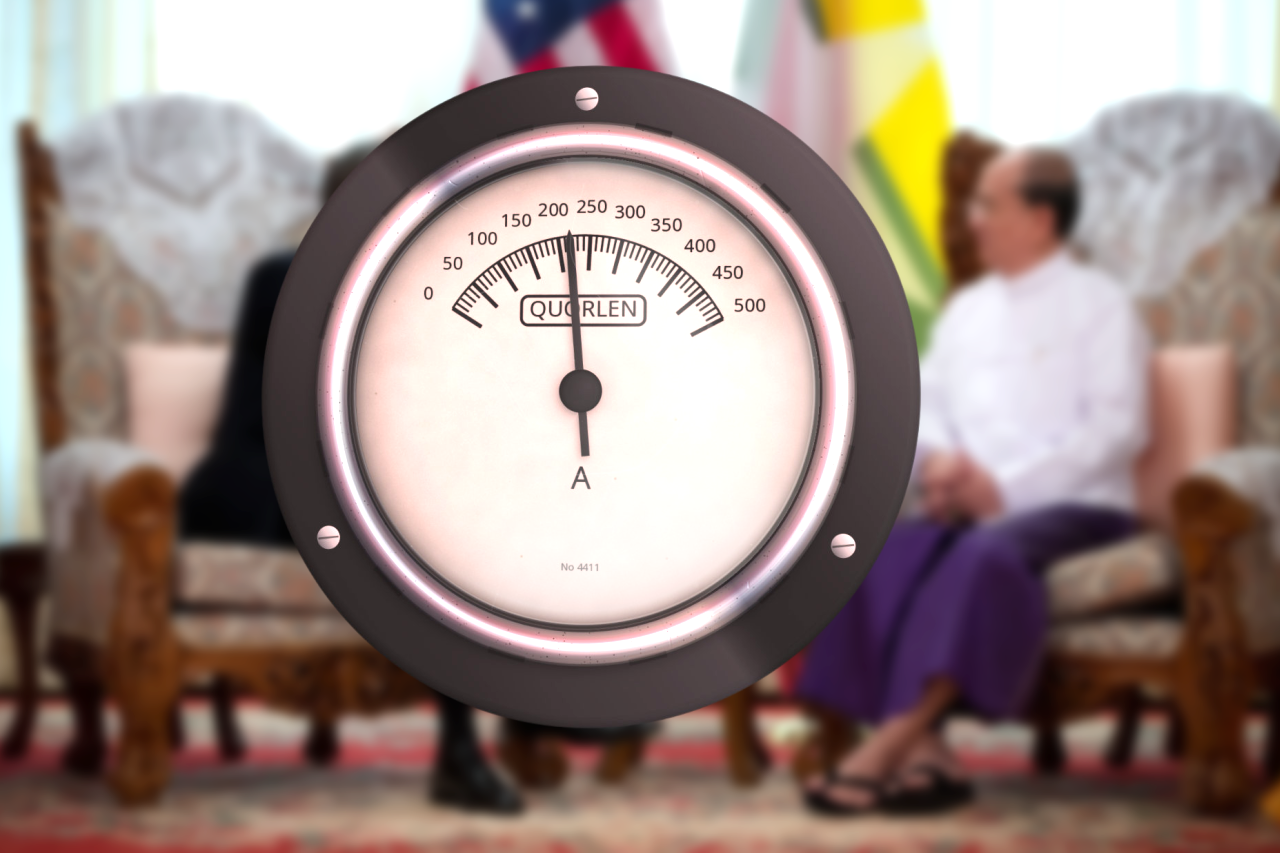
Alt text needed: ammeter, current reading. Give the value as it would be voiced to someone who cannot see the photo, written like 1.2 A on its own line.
220 A
